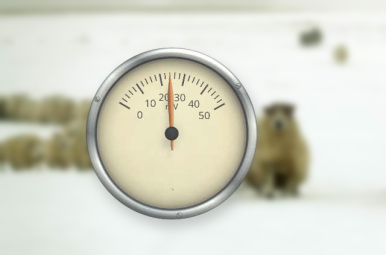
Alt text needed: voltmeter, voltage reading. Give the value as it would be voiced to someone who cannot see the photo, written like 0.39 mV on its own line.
24 mV
